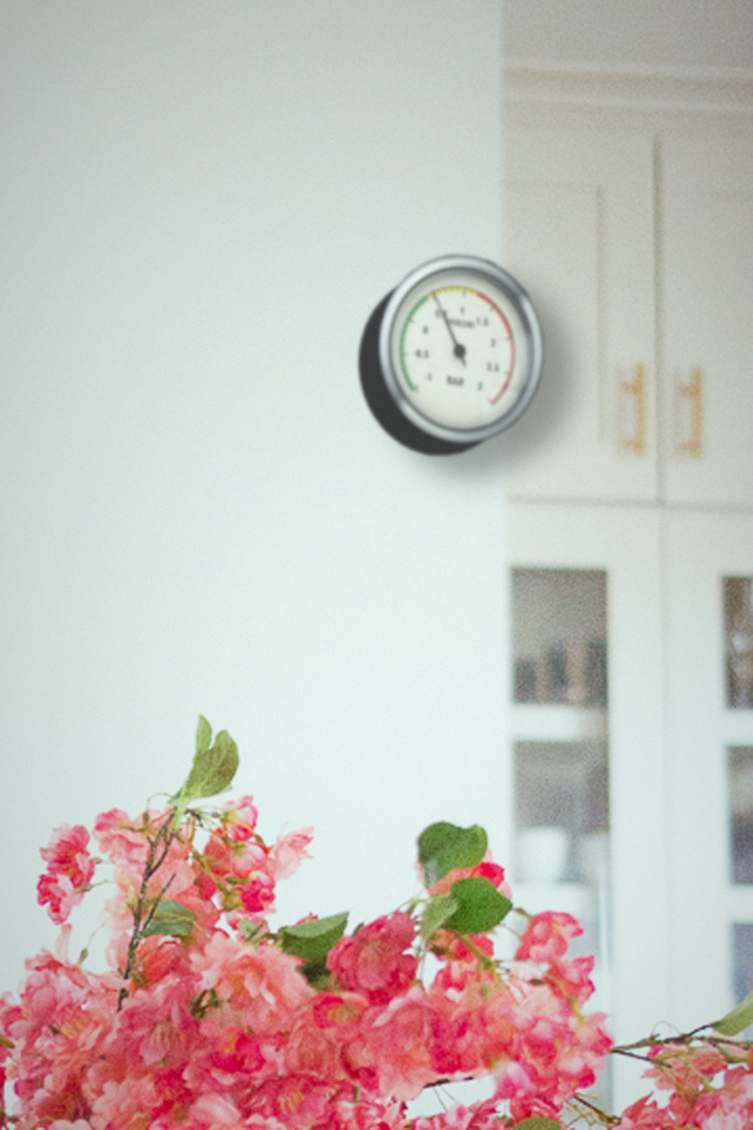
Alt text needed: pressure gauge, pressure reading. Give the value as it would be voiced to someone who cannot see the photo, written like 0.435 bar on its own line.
0.5 bar
